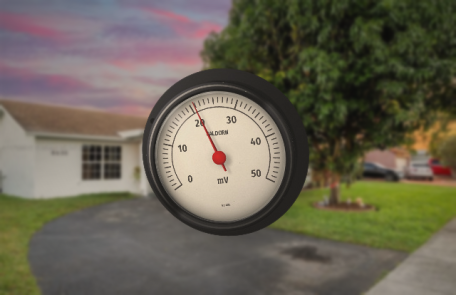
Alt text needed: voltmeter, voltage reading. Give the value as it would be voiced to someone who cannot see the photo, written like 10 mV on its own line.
21 mV
